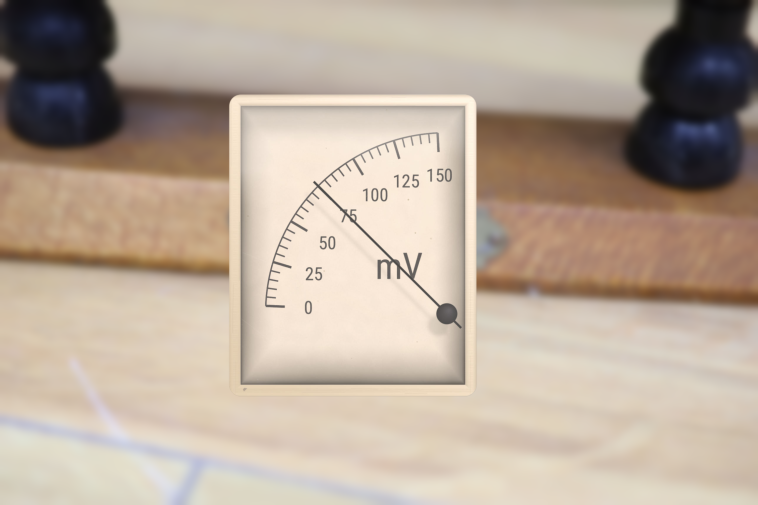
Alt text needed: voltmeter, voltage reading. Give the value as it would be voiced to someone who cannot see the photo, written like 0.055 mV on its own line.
75 mV
